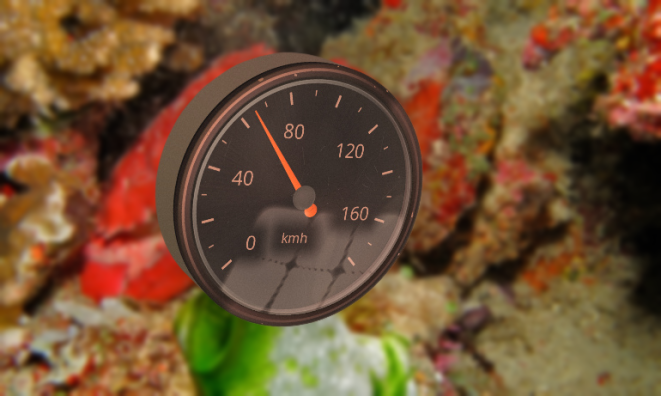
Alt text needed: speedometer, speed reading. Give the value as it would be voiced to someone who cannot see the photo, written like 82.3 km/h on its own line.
65 km/h
